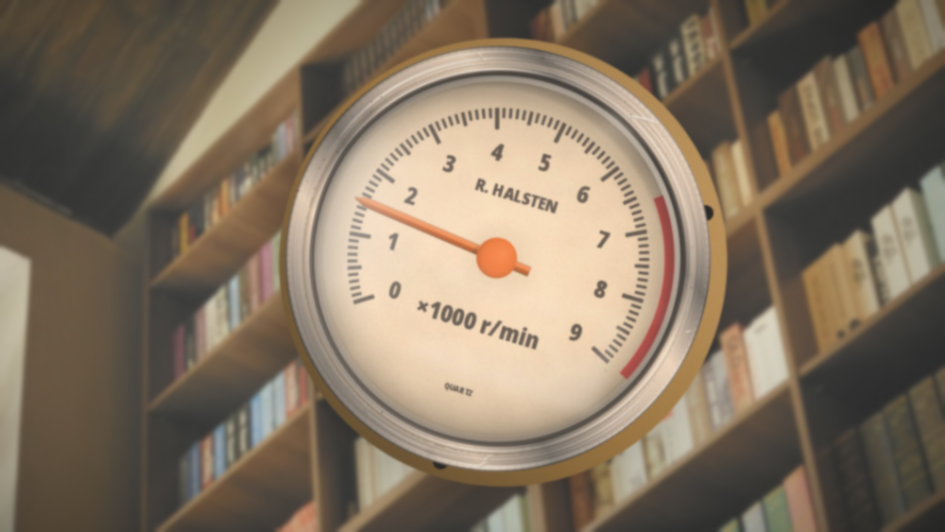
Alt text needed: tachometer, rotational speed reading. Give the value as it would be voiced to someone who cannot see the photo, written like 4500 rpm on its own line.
1500 rpm
